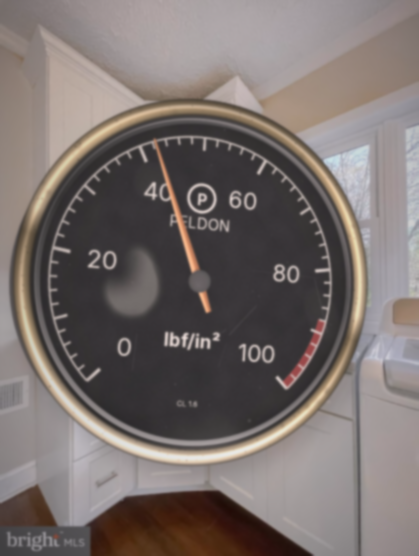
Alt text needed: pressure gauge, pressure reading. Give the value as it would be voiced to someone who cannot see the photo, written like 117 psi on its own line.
42 psi
